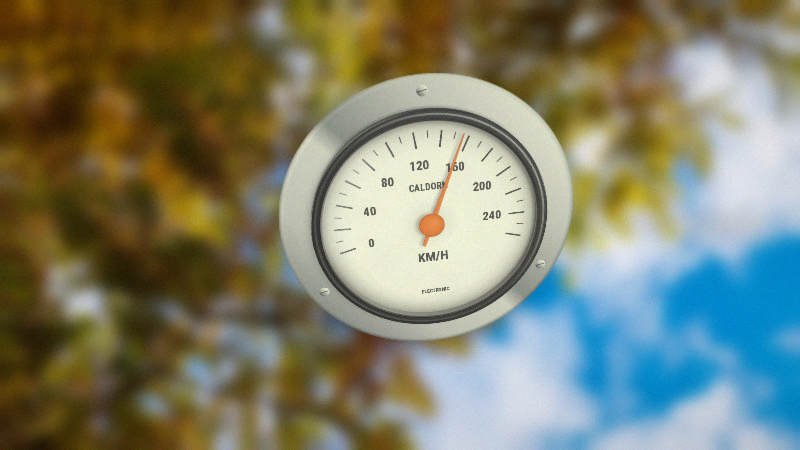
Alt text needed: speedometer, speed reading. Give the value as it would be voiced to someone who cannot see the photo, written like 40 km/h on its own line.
155 km/h
